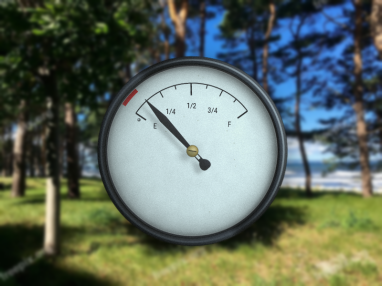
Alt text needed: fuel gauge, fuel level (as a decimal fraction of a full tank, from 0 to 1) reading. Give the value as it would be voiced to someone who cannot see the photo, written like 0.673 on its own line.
0.125
